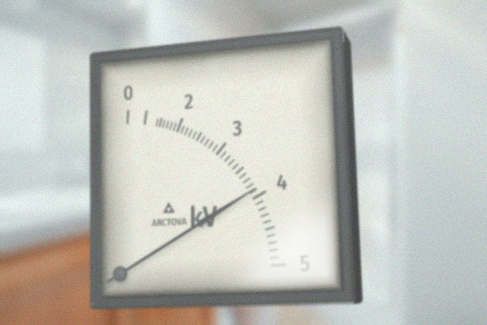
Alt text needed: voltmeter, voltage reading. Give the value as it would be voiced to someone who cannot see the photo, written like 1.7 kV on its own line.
3.9 kV
